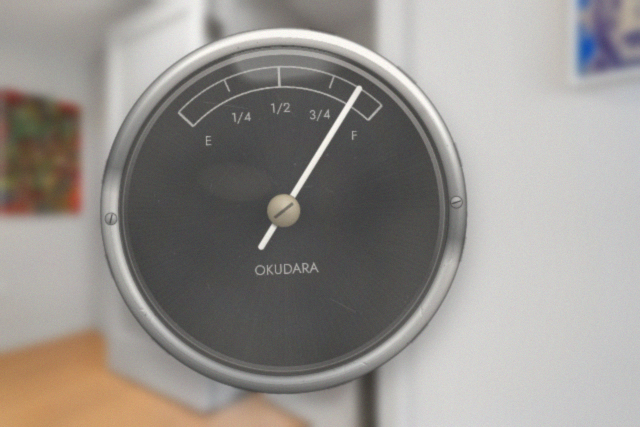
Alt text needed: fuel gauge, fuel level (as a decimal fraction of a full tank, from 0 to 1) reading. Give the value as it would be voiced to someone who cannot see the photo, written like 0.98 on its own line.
0.875
